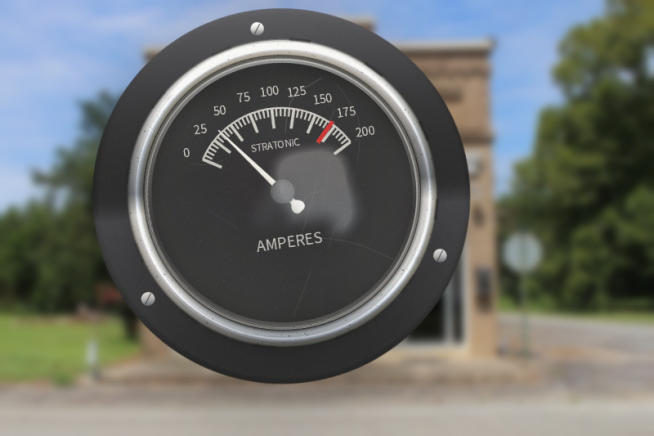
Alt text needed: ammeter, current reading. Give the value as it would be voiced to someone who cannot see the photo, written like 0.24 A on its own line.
35 A
